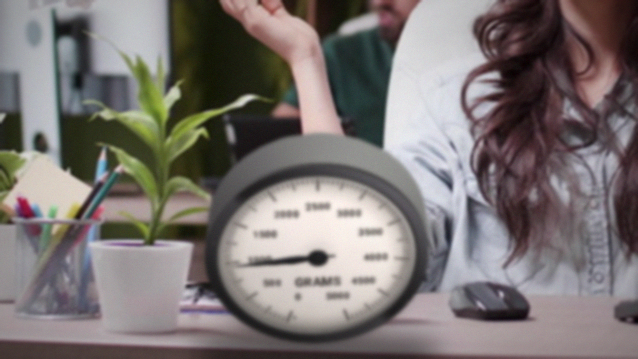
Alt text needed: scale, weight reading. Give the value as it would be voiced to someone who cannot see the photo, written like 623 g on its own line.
1000 g
